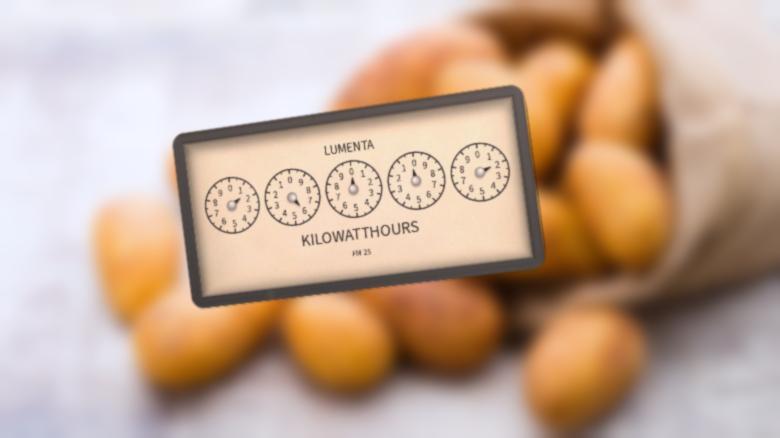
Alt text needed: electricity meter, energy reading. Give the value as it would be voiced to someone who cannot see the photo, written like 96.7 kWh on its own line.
16002 kWh
